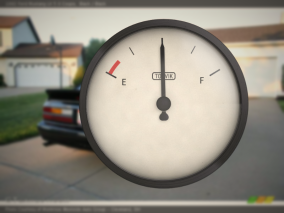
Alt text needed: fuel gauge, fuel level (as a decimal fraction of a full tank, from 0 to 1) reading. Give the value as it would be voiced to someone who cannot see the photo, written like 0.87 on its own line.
0.5
